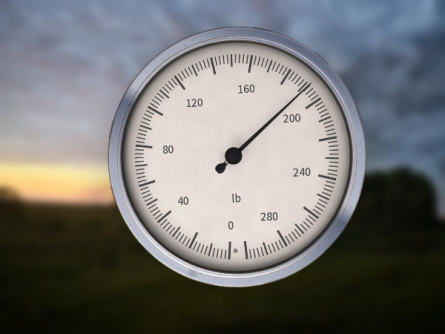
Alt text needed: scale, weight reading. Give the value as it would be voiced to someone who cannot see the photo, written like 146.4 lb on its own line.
192 lb
